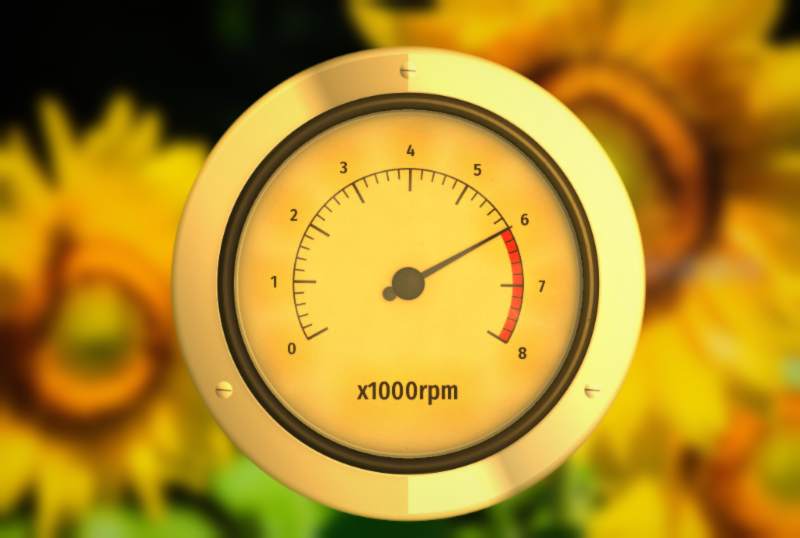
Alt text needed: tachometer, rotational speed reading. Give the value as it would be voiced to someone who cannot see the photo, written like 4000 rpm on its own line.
6000 rpm
